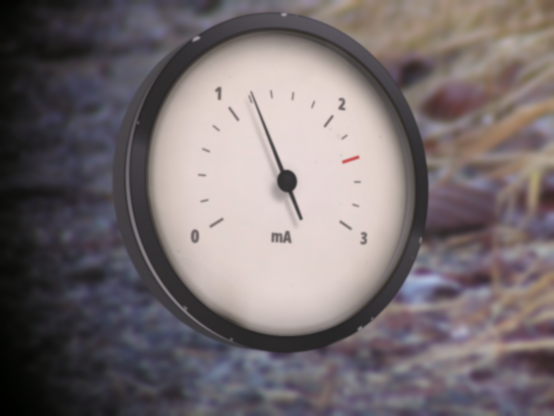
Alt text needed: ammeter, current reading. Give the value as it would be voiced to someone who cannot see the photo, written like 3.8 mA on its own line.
1.2 mA
